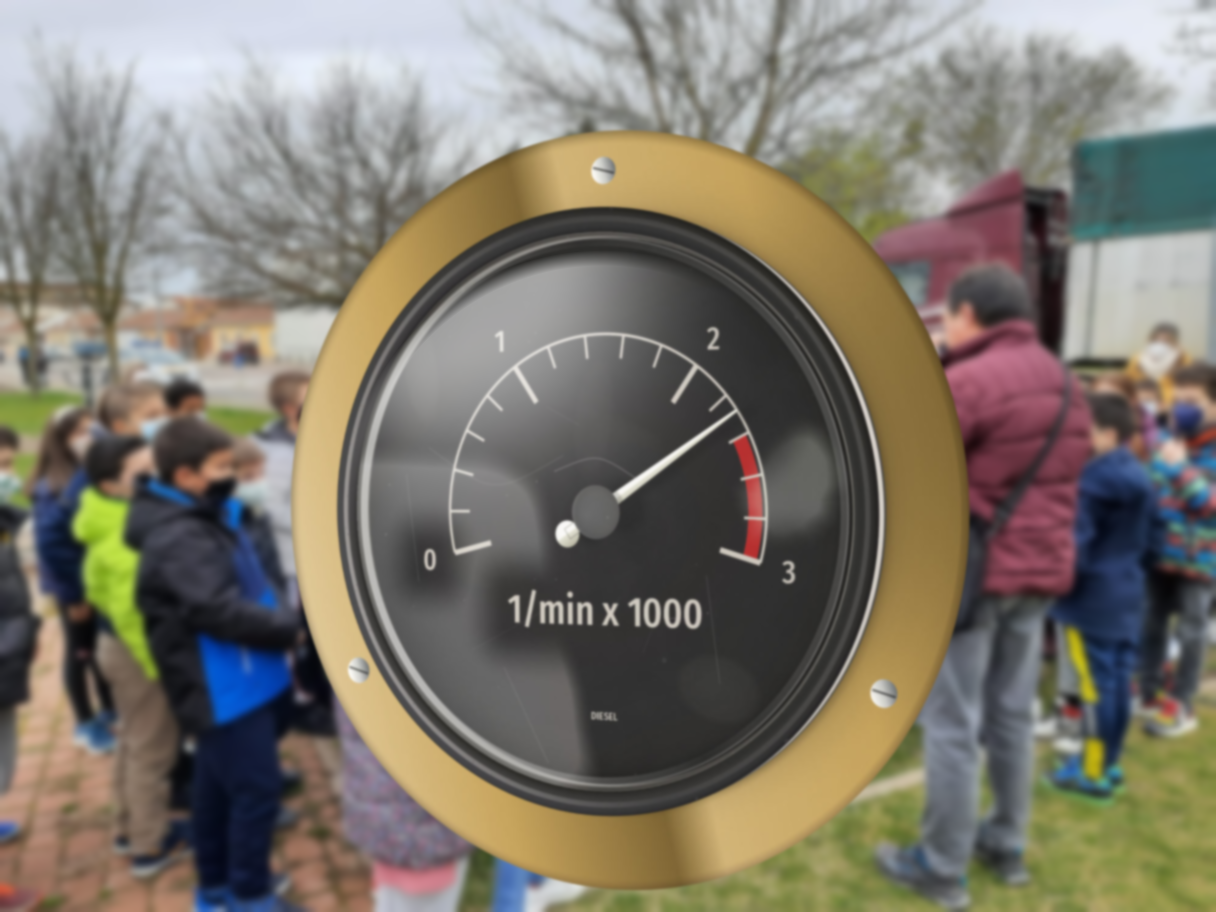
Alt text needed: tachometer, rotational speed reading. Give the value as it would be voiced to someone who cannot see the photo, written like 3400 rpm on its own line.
2300 rpm
